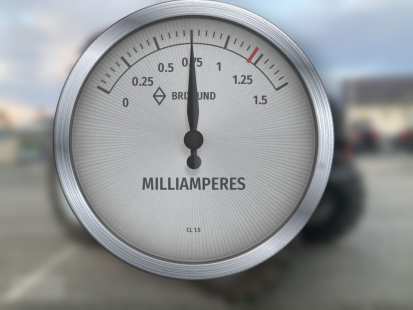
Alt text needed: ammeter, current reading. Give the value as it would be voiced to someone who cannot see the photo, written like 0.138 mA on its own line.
0.75 mA
